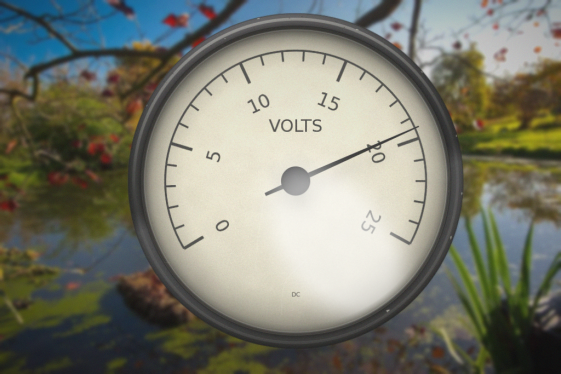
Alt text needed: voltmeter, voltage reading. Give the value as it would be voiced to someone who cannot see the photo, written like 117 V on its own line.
19.5 V
